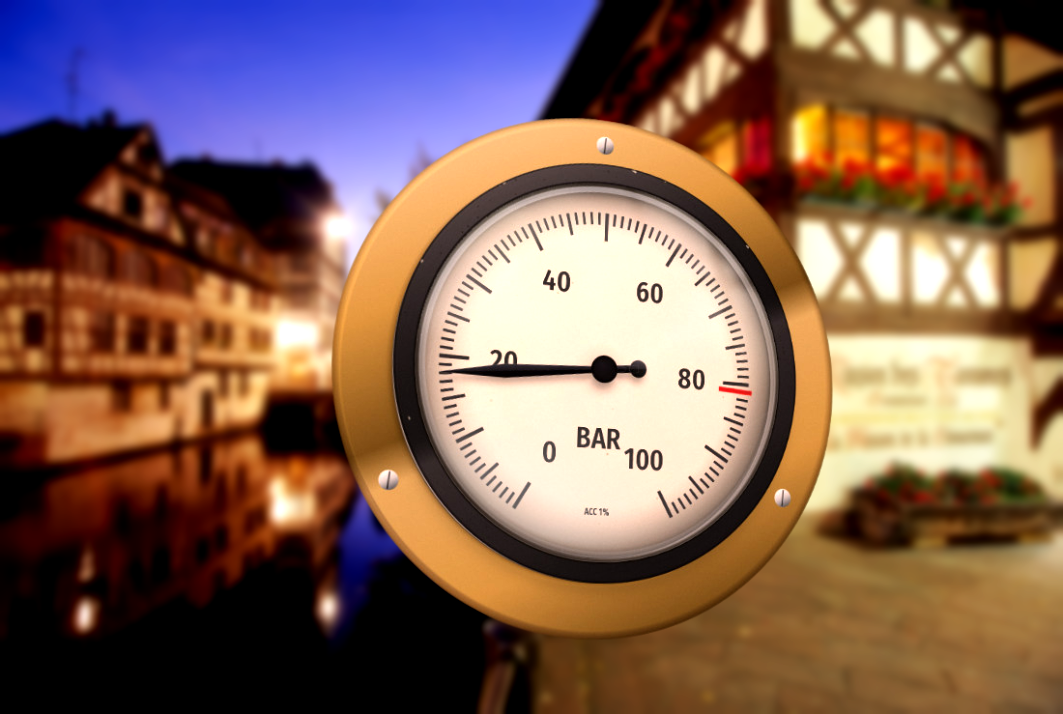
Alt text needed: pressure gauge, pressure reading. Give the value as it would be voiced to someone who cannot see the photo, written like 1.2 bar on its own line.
18 bar
